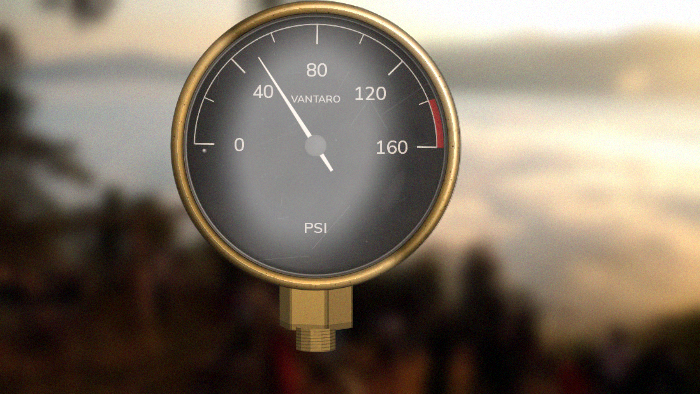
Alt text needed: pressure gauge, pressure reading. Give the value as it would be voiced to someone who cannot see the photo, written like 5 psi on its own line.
50 psi
